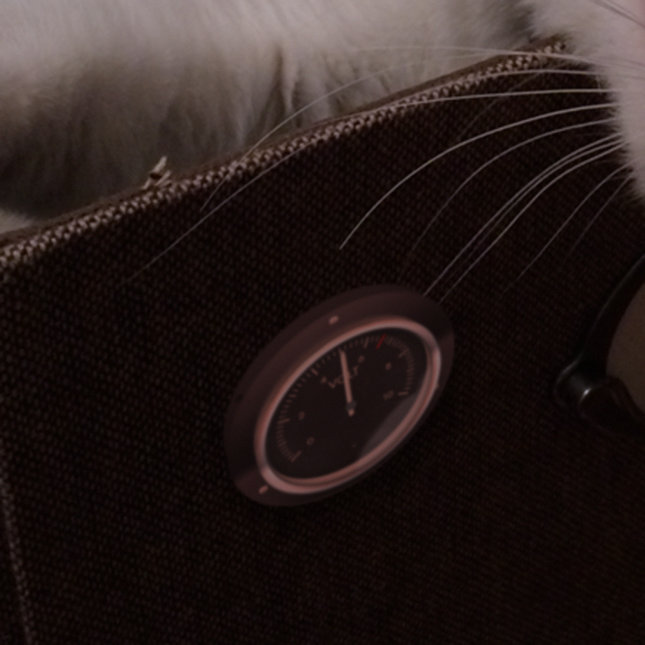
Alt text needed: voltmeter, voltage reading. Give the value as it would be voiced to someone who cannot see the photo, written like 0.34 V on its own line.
5 V
